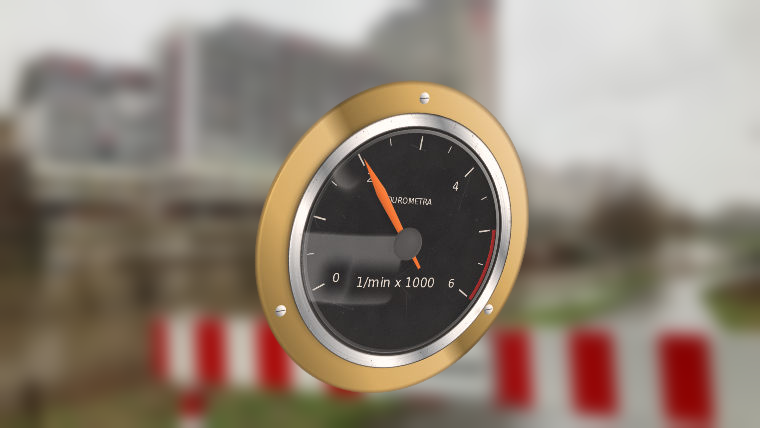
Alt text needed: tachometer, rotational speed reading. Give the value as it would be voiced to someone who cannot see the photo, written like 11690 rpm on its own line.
2000 rpm
